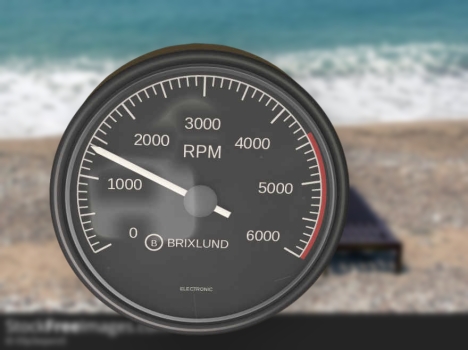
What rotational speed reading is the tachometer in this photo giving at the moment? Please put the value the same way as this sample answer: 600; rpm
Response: 1400; rpm
